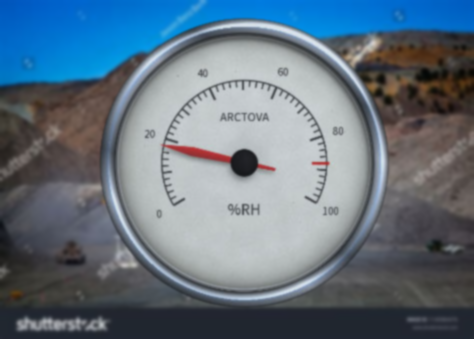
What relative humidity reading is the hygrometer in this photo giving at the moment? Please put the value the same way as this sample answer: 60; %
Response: 18; %
